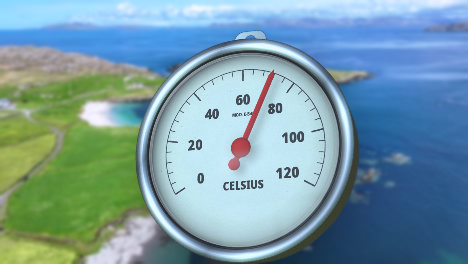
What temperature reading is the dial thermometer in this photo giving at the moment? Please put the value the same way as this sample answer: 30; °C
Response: 72; °C
